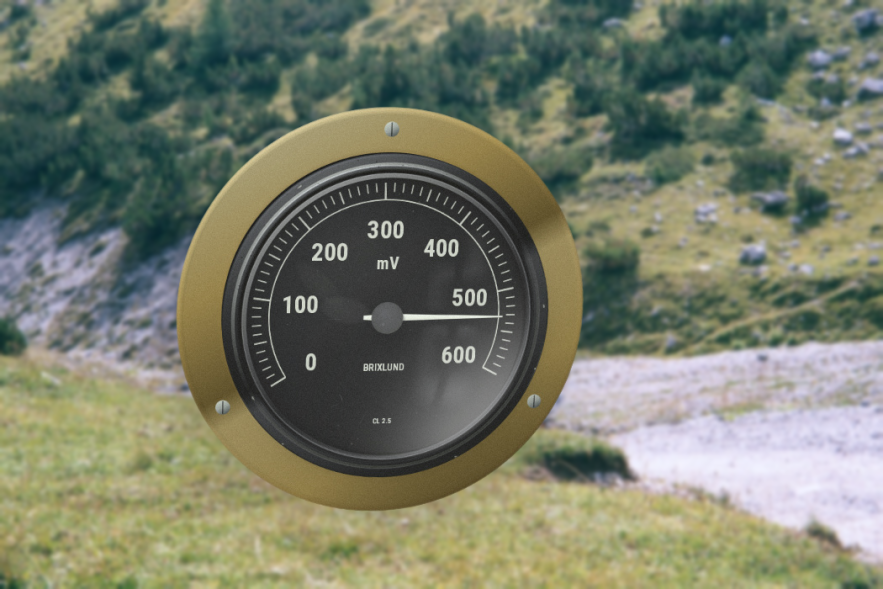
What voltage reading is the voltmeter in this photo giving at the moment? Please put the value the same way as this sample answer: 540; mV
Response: 530; mV
